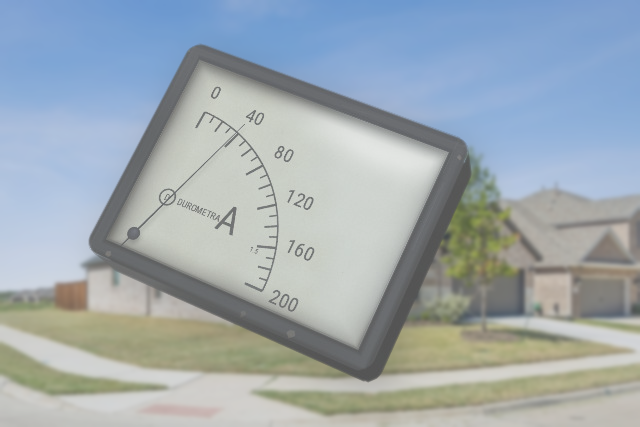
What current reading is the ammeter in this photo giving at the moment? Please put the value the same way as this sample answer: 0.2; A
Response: 40; A
